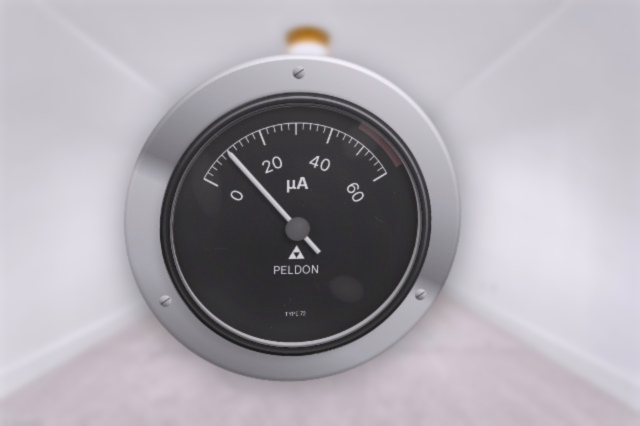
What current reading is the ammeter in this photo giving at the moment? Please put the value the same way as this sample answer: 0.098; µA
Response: 10; µA
